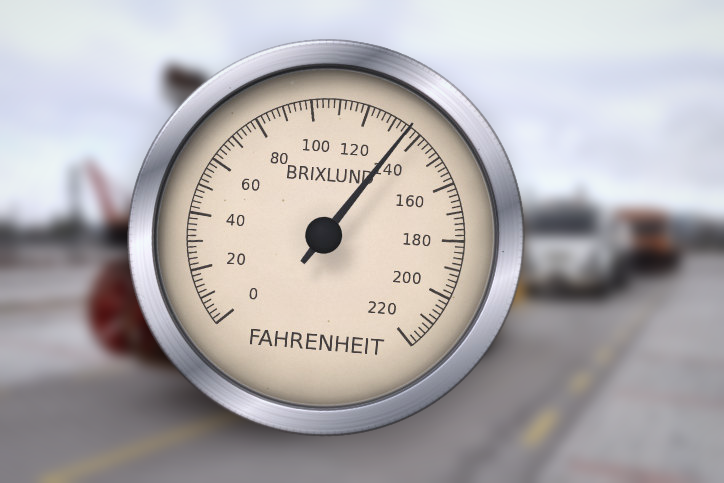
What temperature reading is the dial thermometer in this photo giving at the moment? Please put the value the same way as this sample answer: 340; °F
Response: 136; °F
